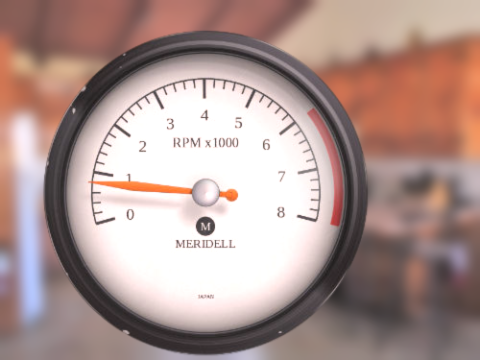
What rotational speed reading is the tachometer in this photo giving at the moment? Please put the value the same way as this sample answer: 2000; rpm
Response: 800; rpm
